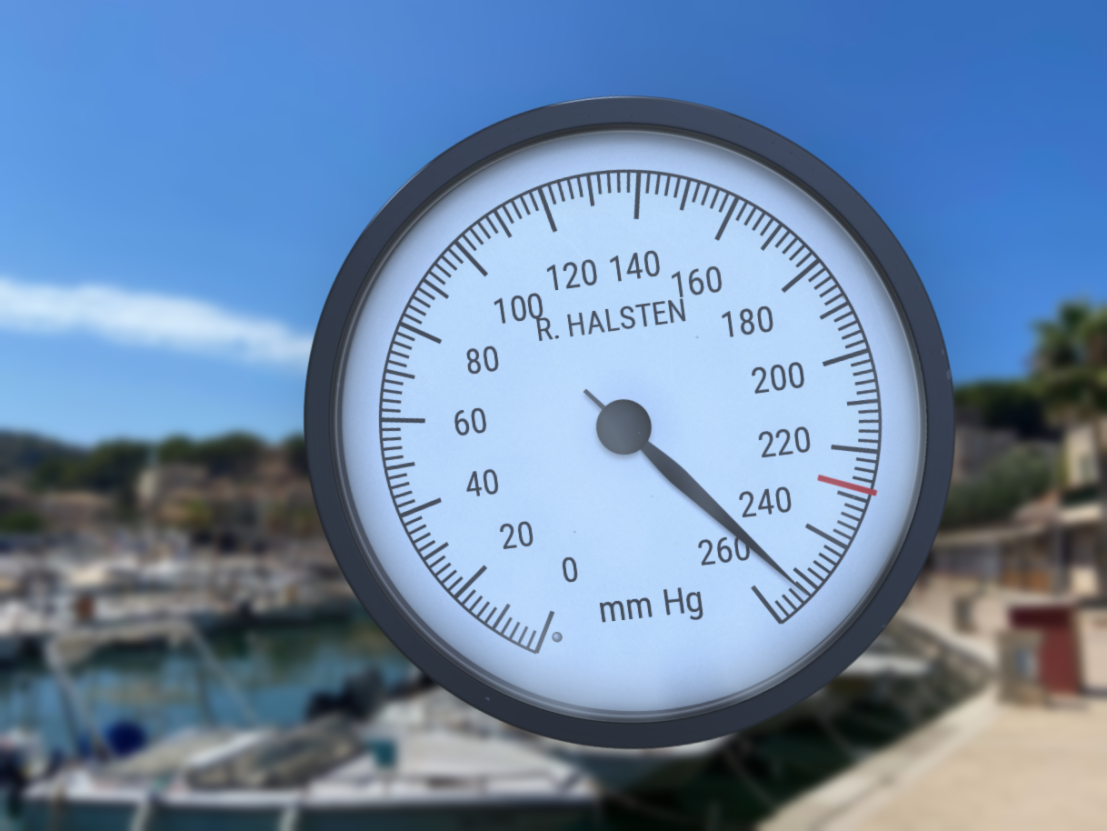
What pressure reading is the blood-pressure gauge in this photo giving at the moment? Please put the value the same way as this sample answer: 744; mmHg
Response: 252; mmHg
